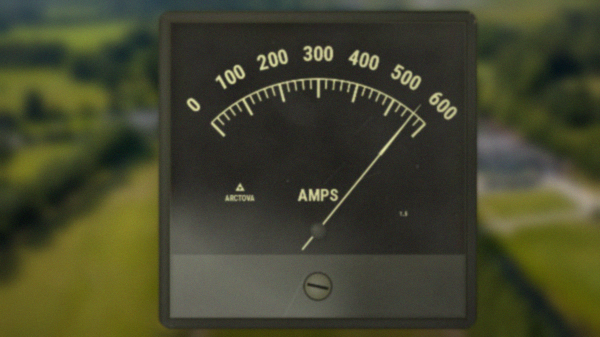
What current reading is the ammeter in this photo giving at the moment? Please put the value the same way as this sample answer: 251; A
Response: 560; A
